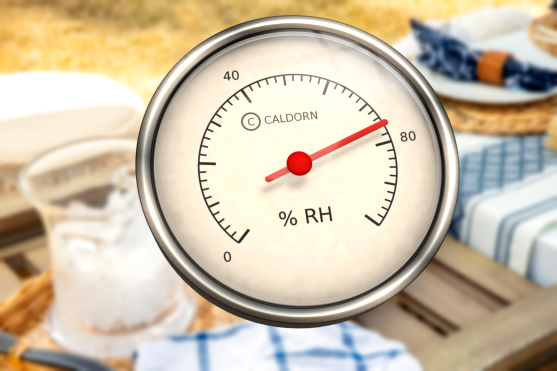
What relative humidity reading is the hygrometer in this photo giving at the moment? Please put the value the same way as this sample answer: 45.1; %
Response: 76; %
